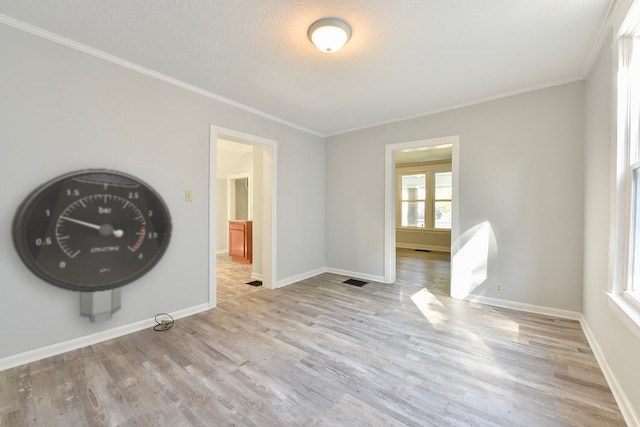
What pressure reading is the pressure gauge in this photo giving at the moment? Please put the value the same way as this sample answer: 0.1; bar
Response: 1; bar
